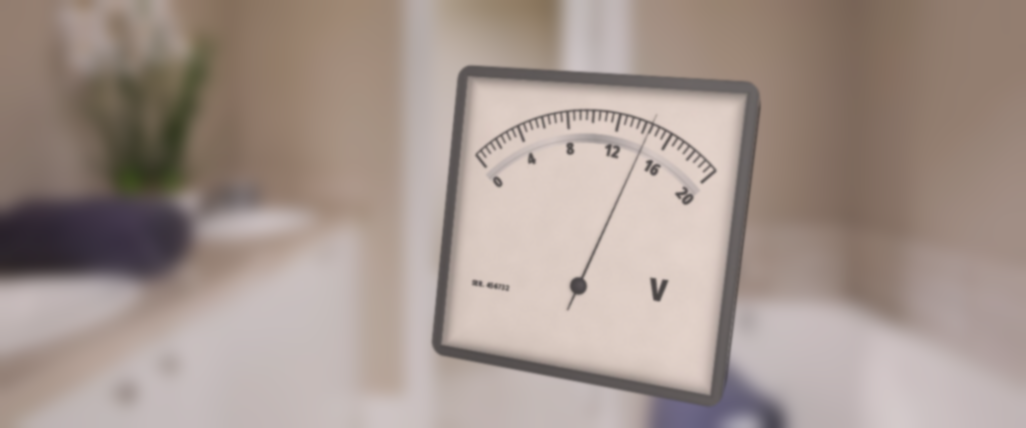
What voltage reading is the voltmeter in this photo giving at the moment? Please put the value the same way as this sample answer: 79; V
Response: 14.5; V
